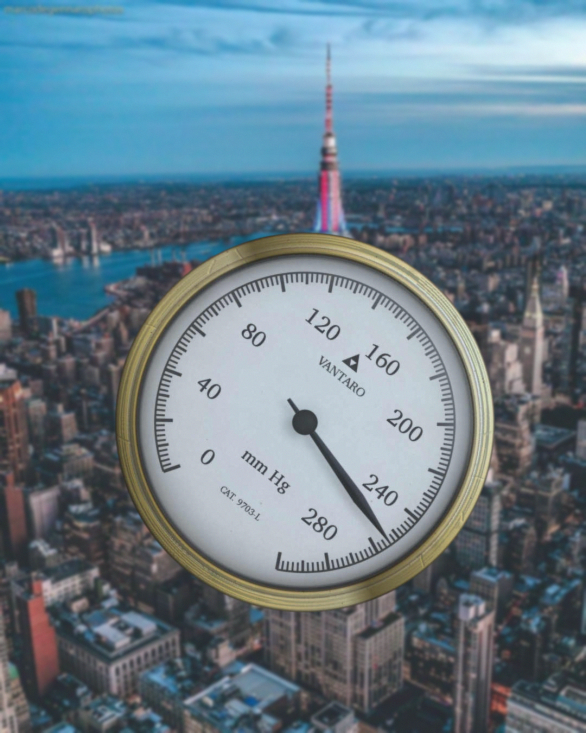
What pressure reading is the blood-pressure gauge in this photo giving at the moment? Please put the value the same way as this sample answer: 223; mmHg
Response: 254; mmHg
